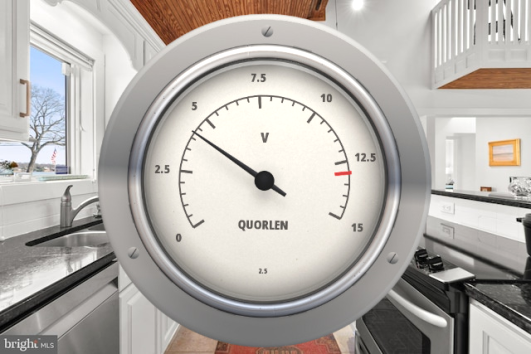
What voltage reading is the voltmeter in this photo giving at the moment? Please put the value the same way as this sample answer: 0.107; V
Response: 4.25; V
